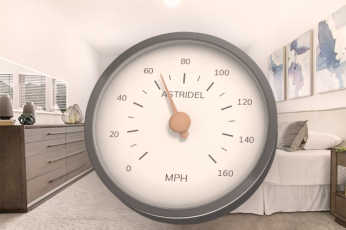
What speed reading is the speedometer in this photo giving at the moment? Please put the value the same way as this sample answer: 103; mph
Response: 65; mph
